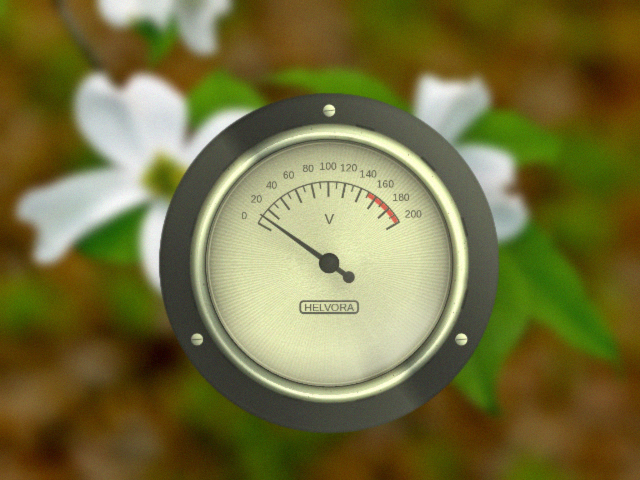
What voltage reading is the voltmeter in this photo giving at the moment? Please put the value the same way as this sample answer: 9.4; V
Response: 10; V
